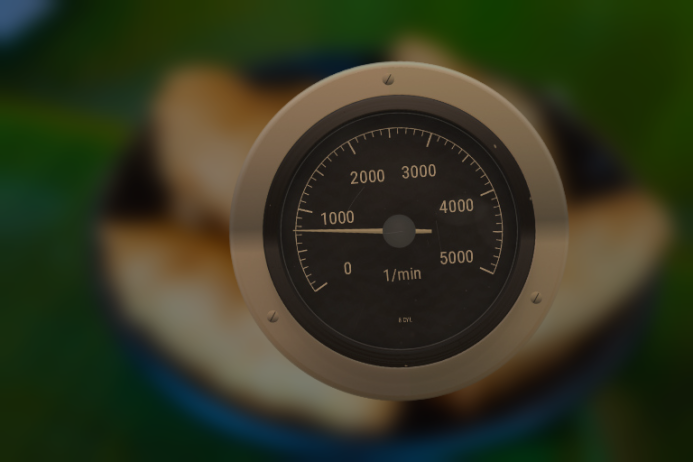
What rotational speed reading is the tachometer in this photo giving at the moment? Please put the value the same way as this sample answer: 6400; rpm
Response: 750; rpm
